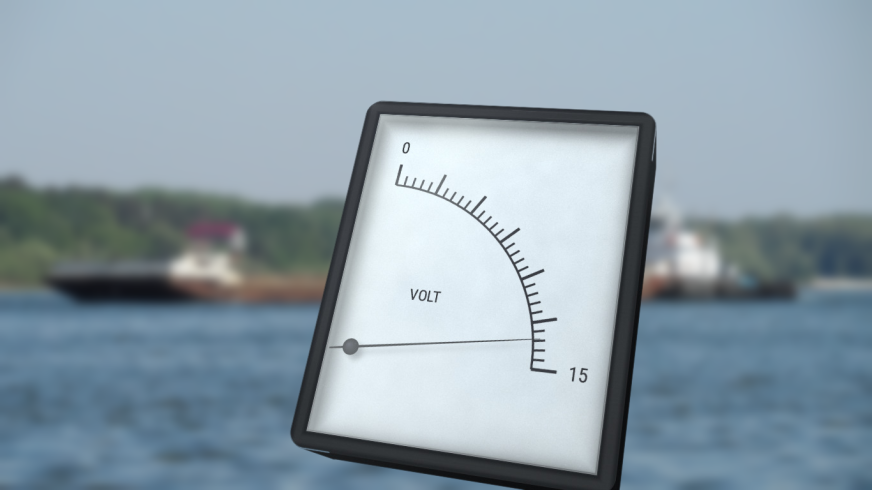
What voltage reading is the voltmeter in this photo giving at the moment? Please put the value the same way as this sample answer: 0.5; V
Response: 13.5; V
